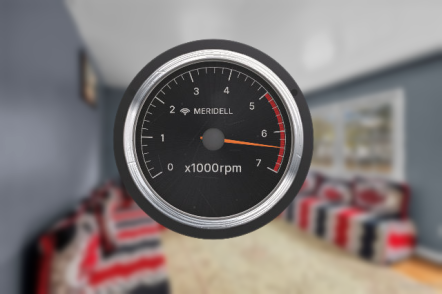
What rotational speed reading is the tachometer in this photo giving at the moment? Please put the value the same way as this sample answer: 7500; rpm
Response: 6400; rpm
